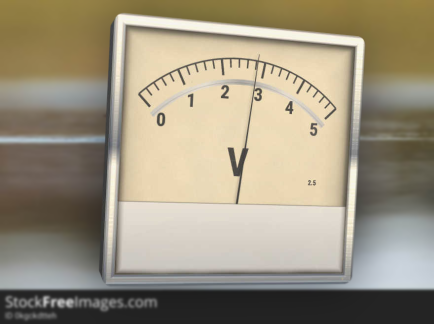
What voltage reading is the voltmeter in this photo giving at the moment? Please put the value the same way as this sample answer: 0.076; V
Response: 2.8; V
